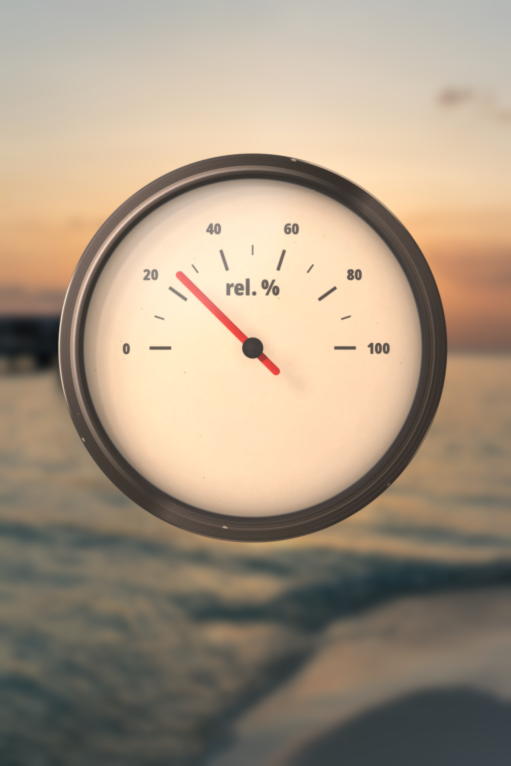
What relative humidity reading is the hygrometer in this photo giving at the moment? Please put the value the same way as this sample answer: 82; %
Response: 25; %
